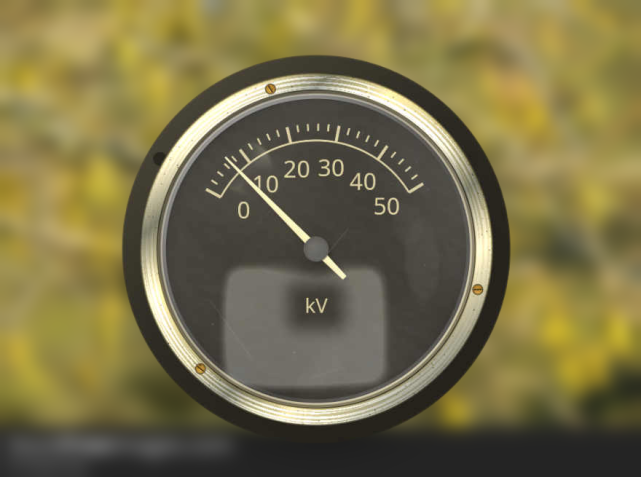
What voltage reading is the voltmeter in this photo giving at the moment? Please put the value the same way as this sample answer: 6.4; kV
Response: 7; kV
